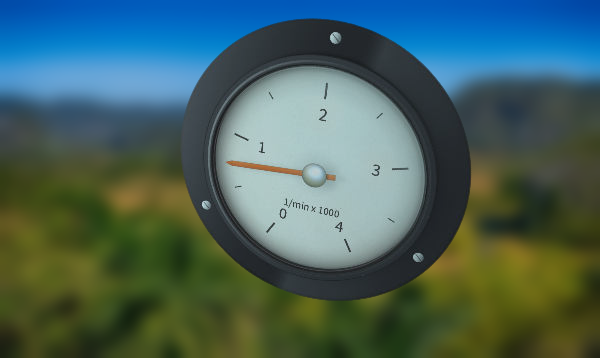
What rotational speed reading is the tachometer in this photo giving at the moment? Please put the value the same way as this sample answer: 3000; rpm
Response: 750; rpm
